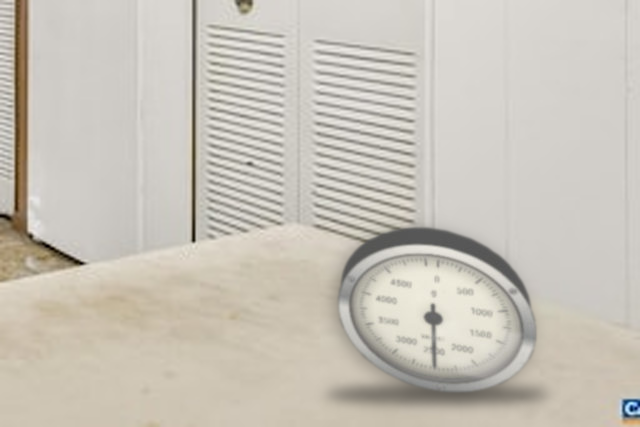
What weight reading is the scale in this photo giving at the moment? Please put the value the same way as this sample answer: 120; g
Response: 2500; g
